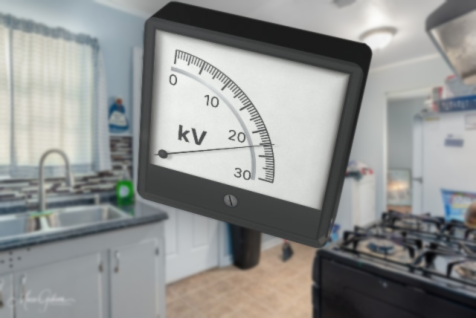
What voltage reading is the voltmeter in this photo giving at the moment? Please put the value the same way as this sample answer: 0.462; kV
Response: 22.5; kV
